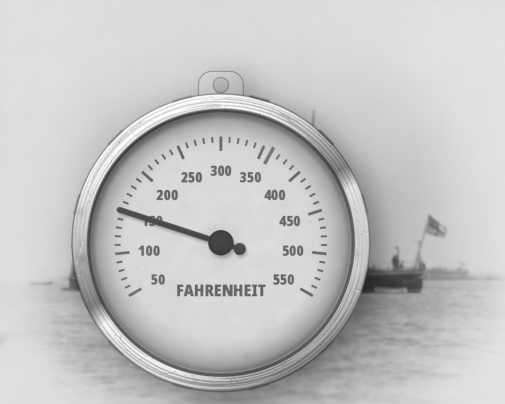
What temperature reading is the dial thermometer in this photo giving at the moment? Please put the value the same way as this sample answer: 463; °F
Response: 150; °F
